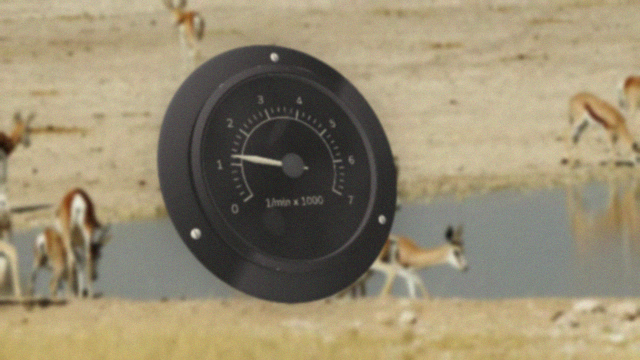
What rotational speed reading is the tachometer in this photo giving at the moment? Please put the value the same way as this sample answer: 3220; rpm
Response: 1200; rpm
